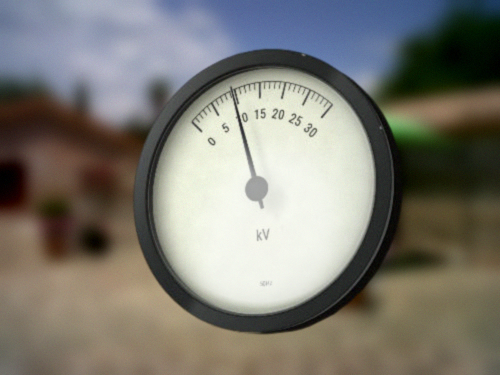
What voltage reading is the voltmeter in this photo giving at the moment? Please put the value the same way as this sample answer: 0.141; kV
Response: 10; kV
